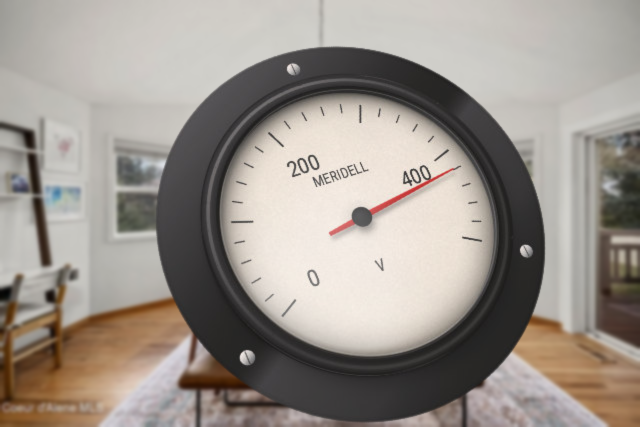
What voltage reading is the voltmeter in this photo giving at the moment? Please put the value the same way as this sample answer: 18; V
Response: 420; V
